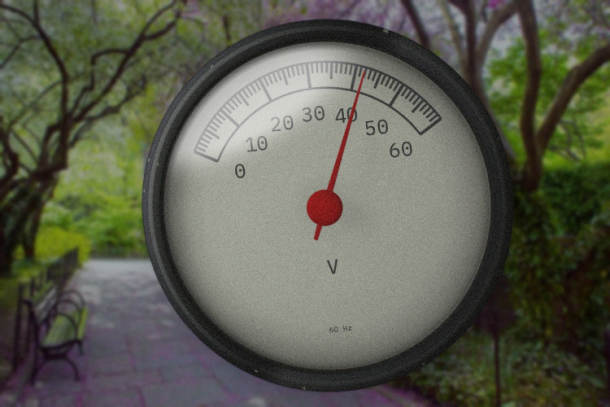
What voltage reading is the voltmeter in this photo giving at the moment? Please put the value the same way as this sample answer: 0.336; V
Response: 42; V
